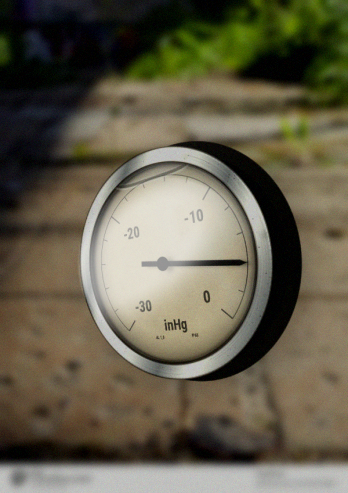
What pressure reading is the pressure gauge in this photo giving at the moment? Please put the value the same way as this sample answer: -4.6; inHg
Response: -4; inHg
